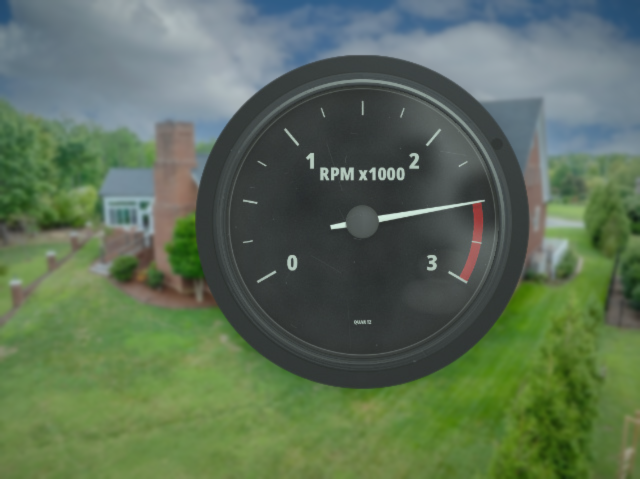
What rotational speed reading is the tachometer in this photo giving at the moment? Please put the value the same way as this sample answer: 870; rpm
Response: 2500; rpm
